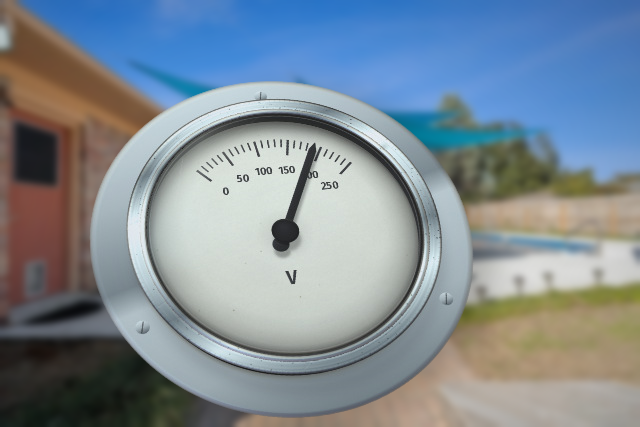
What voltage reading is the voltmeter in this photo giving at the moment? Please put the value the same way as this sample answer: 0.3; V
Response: 190; V
